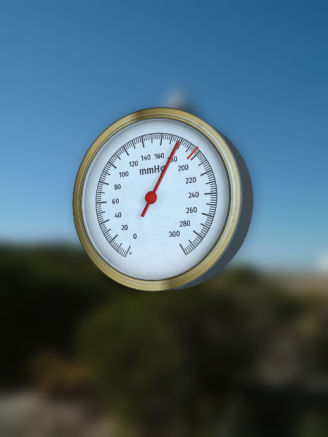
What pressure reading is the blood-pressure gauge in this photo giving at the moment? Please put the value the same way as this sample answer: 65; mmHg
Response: 180; mmHg
